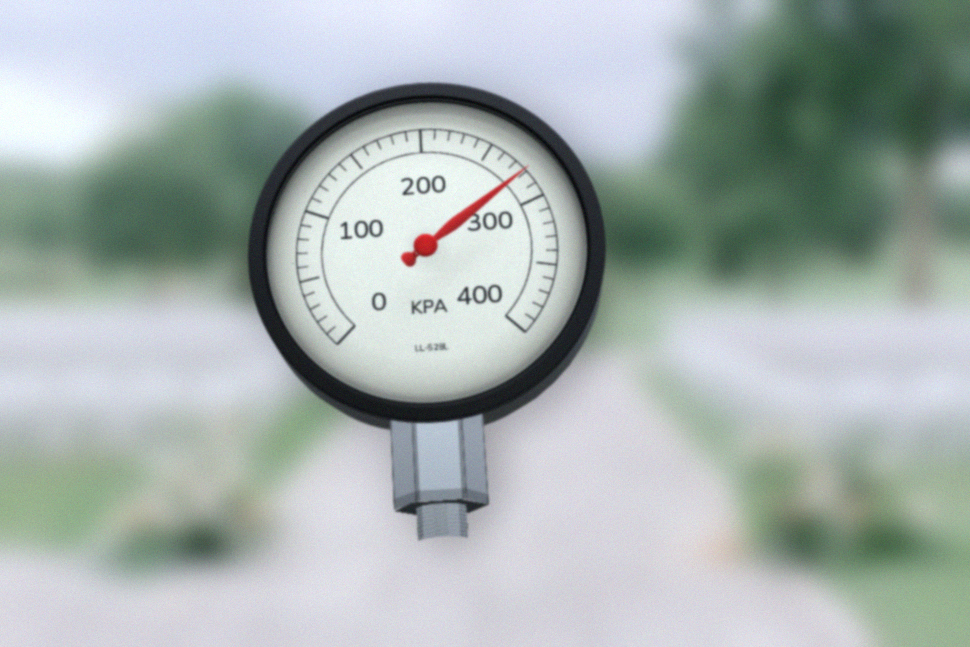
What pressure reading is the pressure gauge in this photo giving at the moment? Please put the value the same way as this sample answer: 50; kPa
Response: 280; kPa
